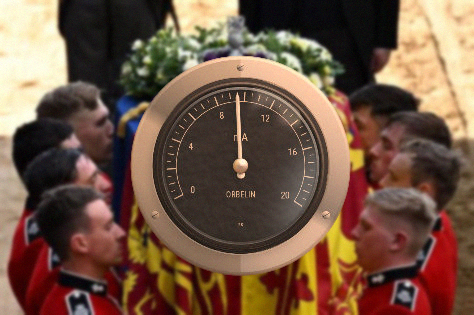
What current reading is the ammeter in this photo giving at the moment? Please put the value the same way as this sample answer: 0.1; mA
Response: 9.5; mA
